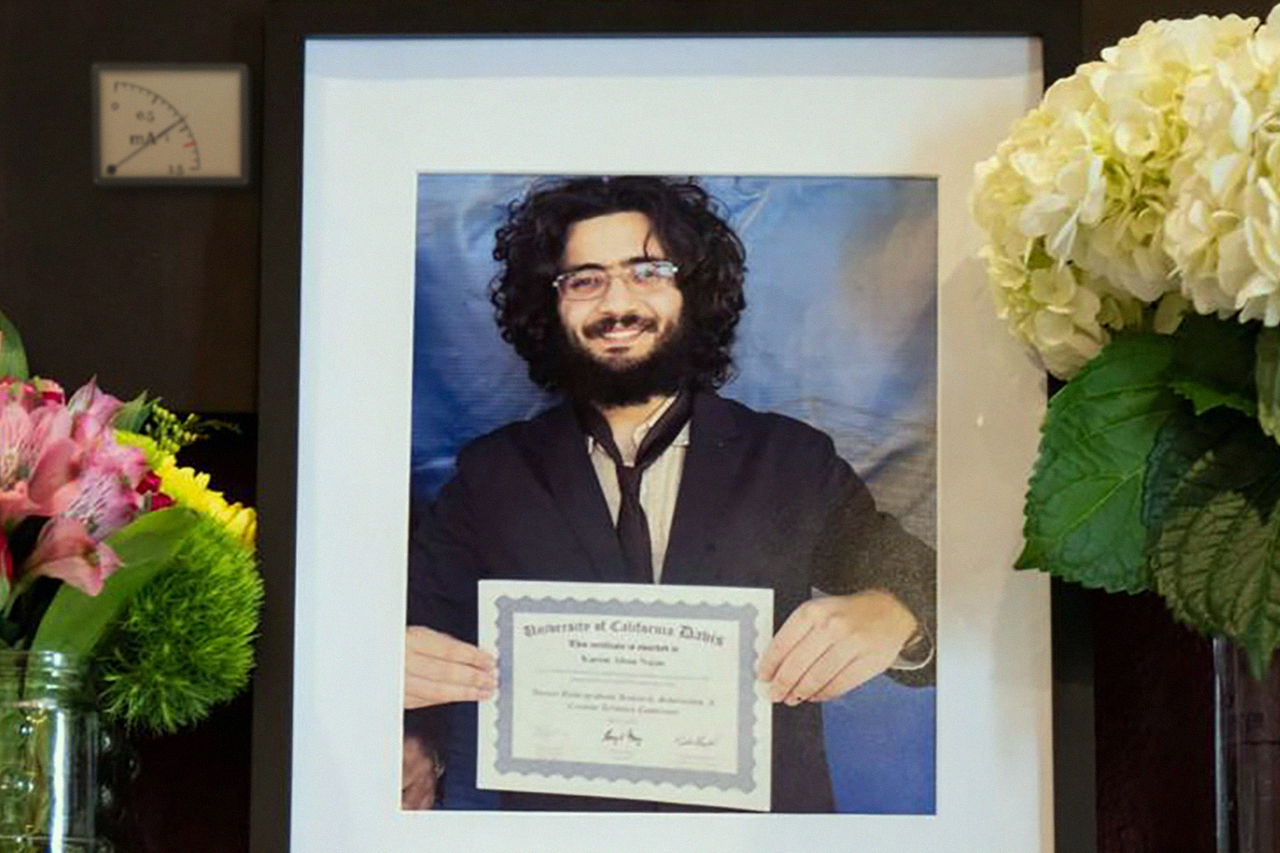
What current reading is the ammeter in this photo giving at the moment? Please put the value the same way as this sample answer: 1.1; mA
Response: 0.9; mA
